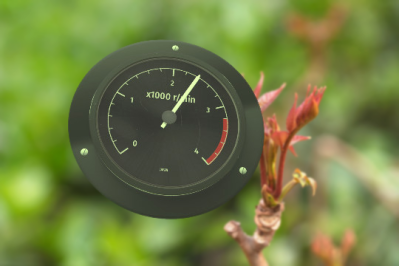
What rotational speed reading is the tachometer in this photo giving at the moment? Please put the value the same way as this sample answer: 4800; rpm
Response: 2400; rpm
